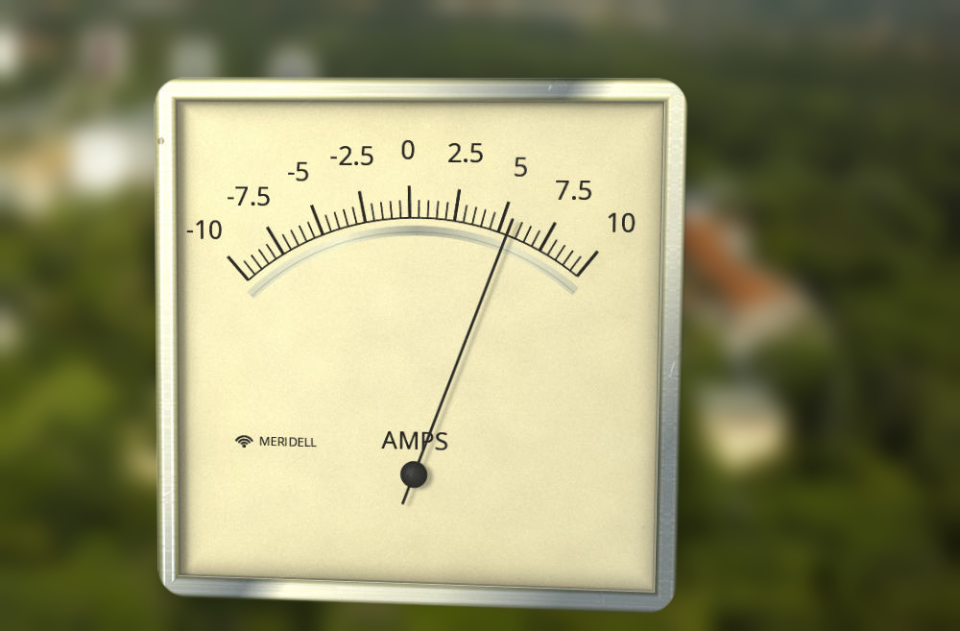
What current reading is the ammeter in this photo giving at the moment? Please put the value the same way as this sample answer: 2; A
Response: 5.5; A
